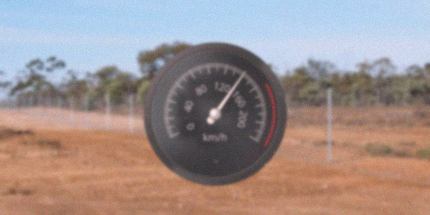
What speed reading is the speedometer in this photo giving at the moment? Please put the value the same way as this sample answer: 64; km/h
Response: 140; km/h
